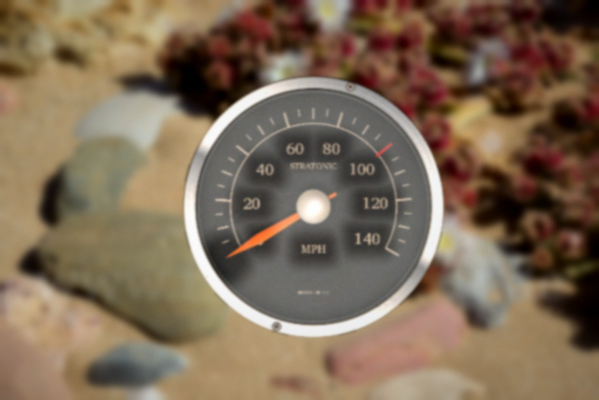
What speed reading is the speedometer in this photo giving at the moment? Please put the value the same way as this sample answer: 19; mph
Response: 0; mph
